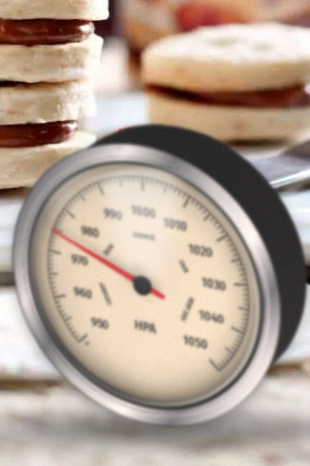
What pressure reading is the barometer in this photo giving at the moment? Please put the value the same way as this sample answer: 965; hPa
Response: 975; hPa
